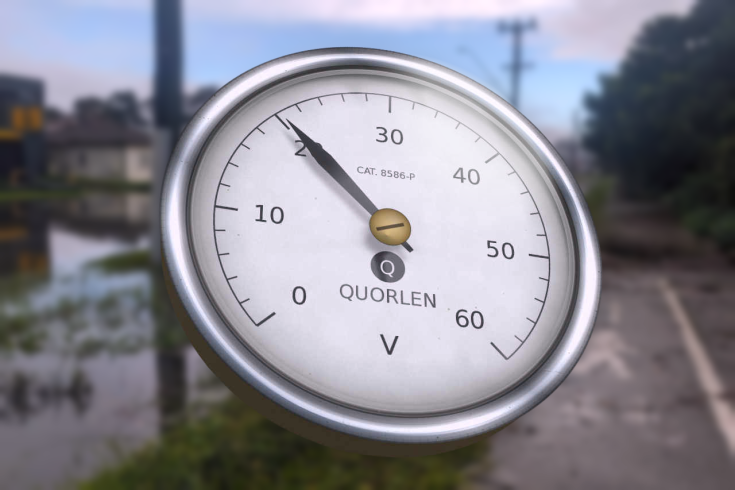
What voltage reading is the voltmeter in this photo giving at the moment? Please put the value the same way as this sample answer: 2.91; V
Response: 20; V
